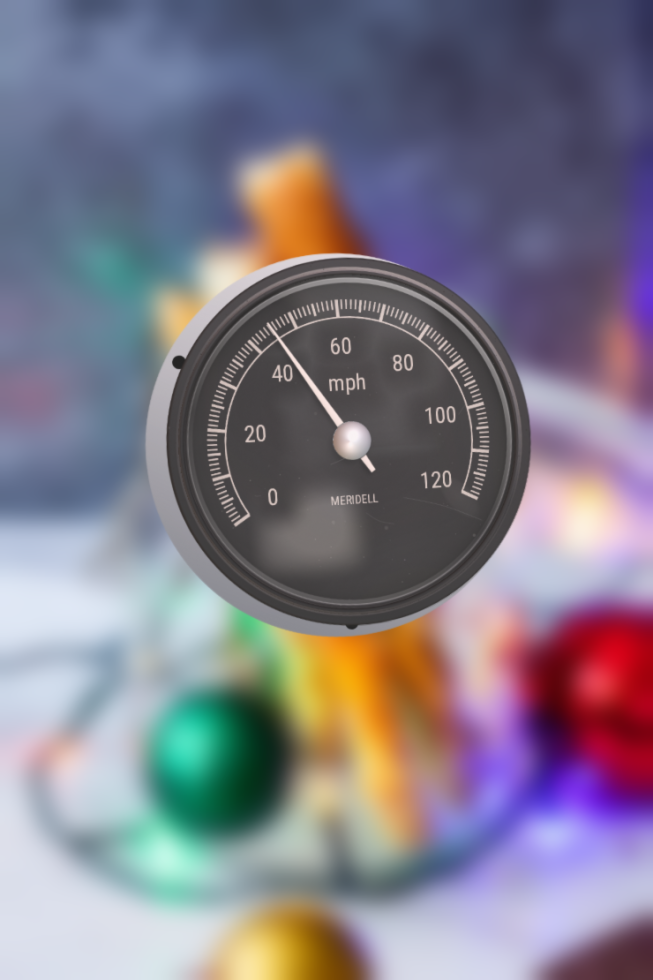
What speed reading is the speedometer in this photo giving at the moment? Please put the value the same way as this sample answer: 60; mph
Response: 45; mph
